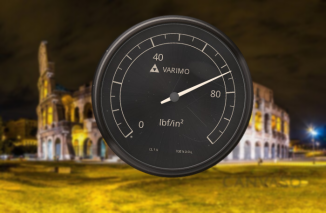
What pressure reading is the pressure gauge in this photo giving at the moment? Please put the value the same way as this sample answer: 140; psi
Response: 72.5; psi
